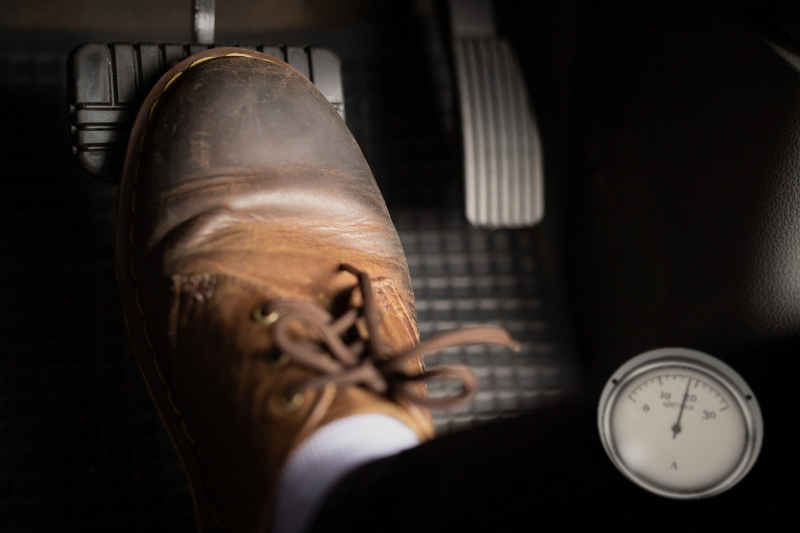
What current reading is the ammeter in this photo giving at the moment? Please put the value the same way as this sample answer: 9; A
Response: 18; A
